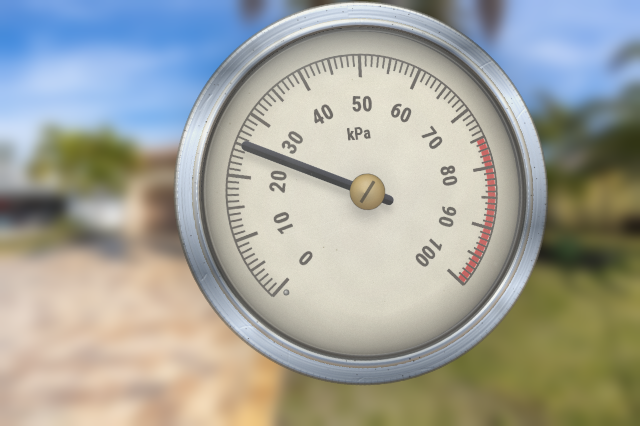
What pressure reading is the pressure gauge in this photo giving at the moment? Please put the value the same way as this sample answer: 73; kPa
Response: 25; kPa
